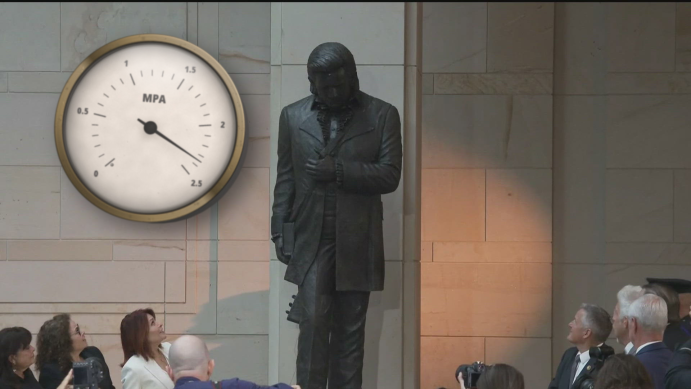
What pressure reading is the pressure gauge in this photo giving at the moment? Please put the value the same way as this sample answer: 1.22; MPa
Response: 2.35; MPa
